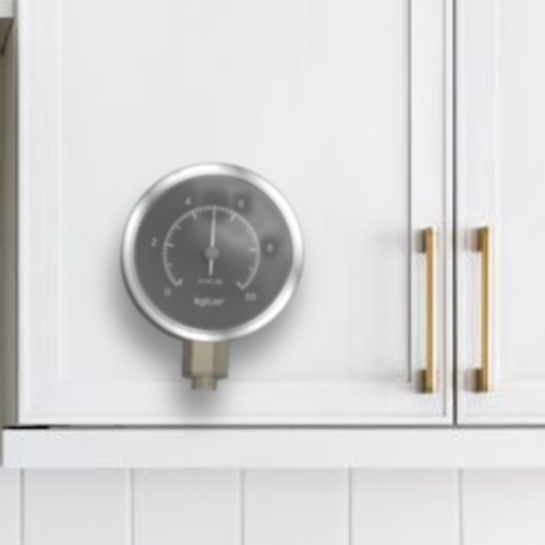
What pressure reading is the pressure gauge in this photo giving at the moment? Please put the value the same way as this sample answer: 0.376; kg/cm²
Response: 5; kg/cm²
